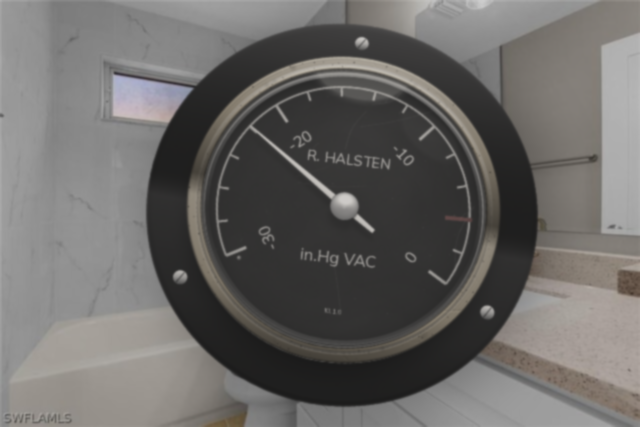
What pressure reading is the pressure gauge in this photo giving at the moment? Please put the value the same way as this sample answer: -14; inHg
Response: -22; inHg
